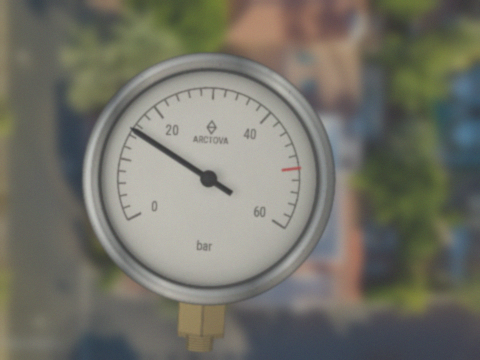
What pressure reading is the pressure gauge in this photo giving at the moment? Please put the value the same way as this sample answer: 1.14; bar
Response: 15; bar
